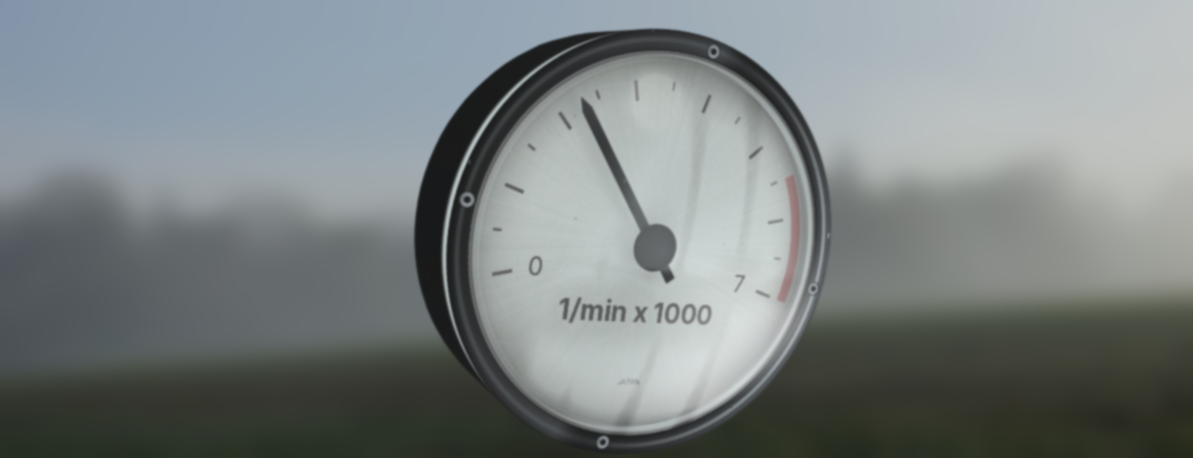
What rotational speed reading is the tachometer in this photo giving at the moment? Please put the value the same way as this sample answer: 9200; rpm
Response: 2250; rpm
